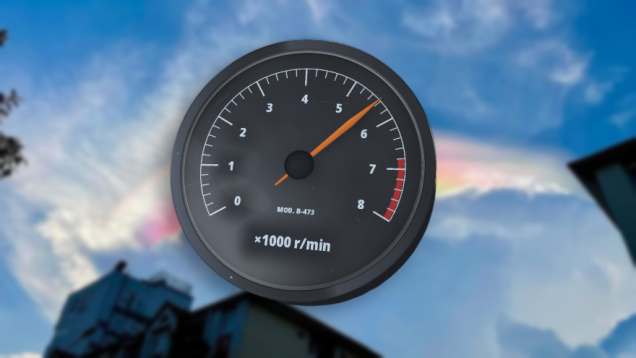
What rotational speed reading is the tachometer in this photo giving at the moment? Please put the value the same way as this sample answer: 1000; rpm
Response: 5600; rpm
